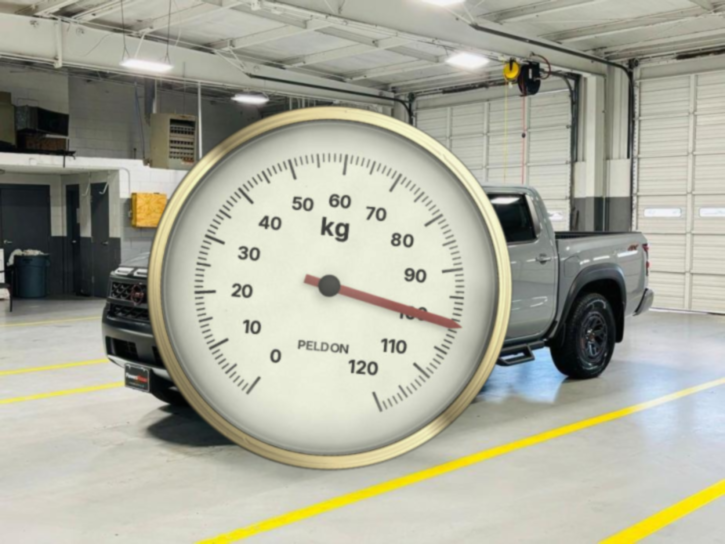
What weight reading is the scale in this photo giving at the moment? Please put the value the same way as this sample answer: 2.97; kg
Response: 100; kg
